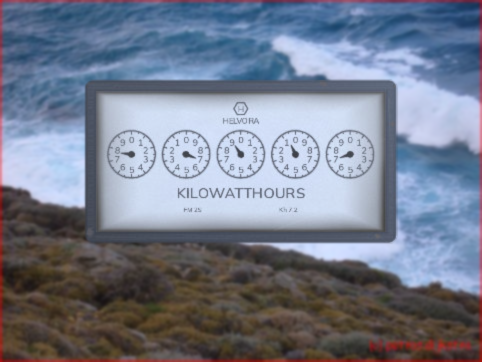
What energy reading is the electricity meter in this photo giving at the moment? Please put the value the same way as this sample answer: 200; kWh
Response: 76907; kWh
